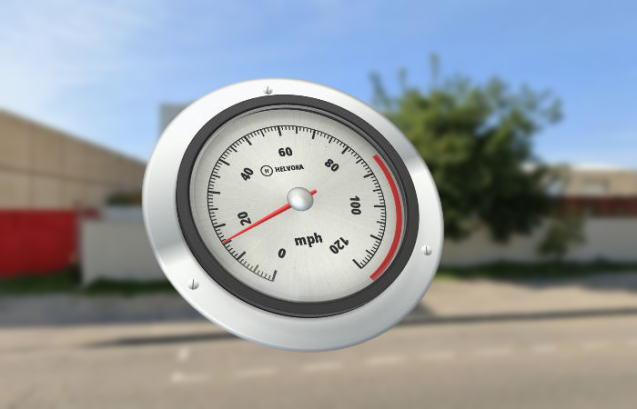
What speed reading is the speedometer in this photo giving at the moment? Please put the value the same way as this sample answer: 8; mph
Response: 15; mph
